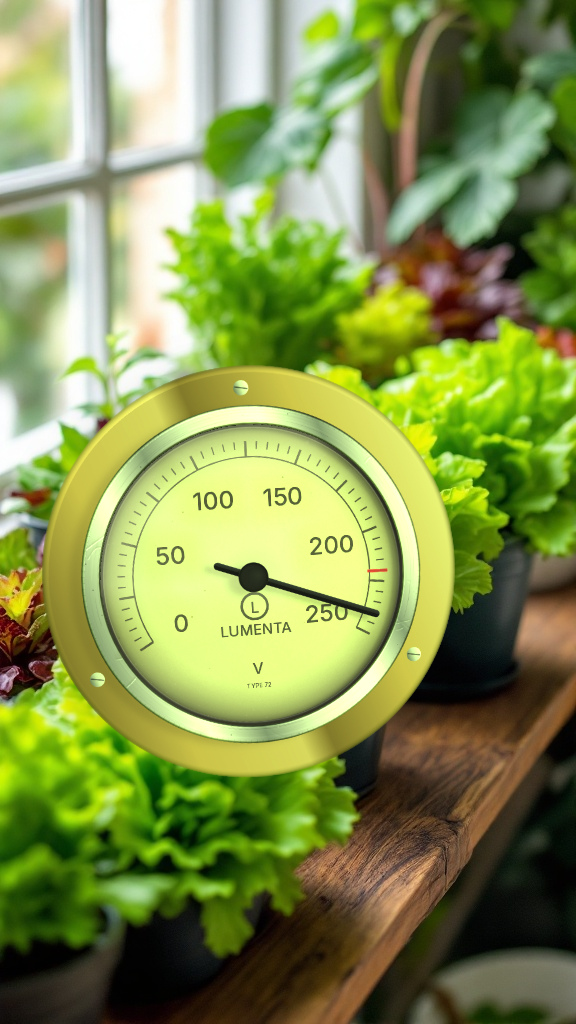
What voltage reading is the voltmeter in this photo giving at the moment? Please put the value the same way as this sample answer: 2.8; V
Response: 240; V
